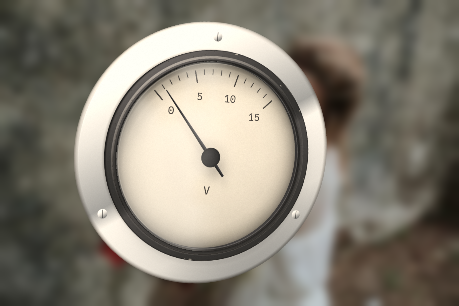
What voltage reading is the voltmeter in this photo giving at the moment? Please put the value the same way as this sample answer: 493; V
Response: 1; V
